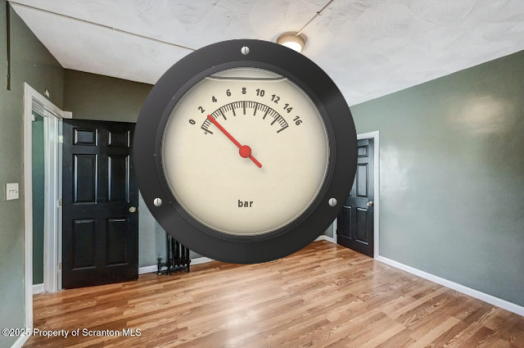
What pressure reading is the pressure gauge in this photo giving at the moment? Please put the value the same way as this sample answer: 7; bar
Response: 2; bar
